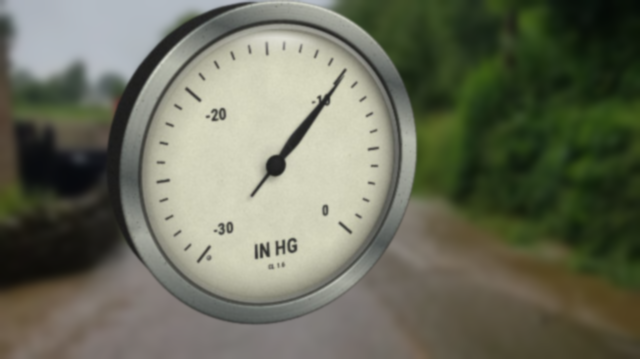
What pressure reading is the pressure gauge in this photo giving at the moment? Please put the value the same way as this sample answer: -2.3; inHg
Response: -10; inHg
